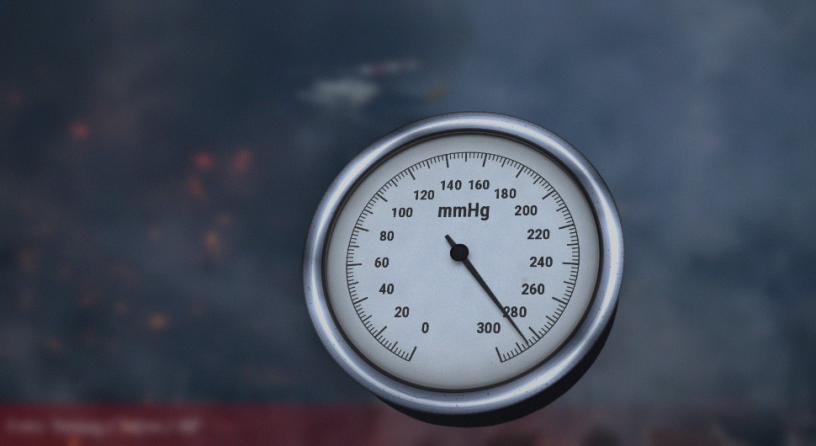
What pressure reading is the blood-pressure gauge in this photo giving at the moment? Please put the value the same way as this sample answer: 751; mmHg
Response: 286; mmHg
